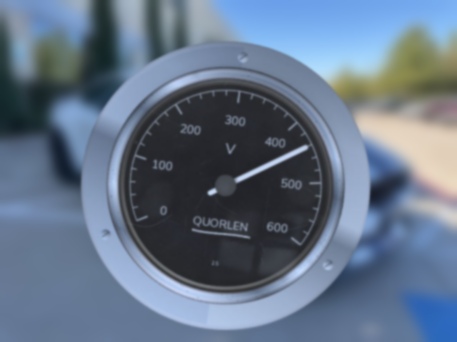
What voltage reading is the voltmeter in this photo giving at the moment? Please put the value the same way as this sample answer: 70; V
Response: 440; V
